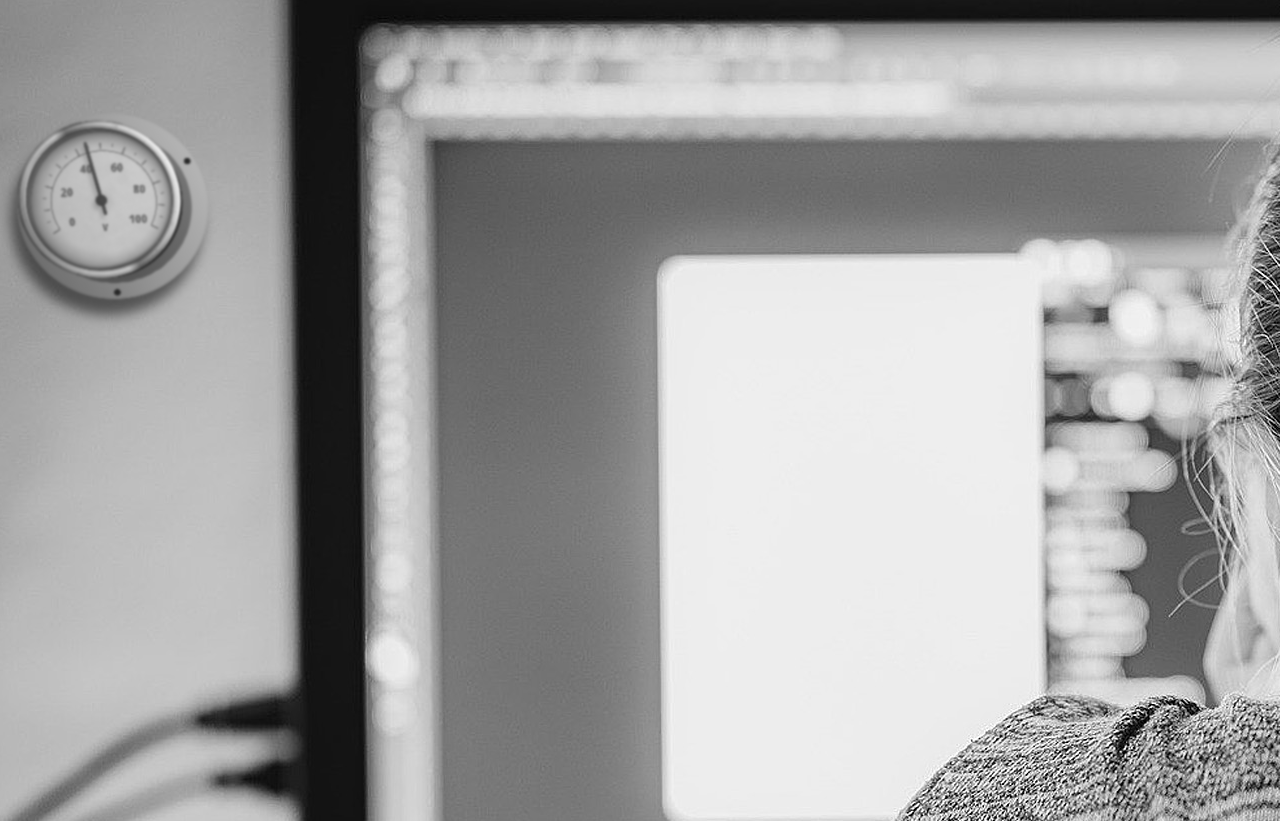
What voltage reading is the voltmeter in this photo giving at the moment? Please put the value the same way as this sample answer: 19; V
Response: 45; V
